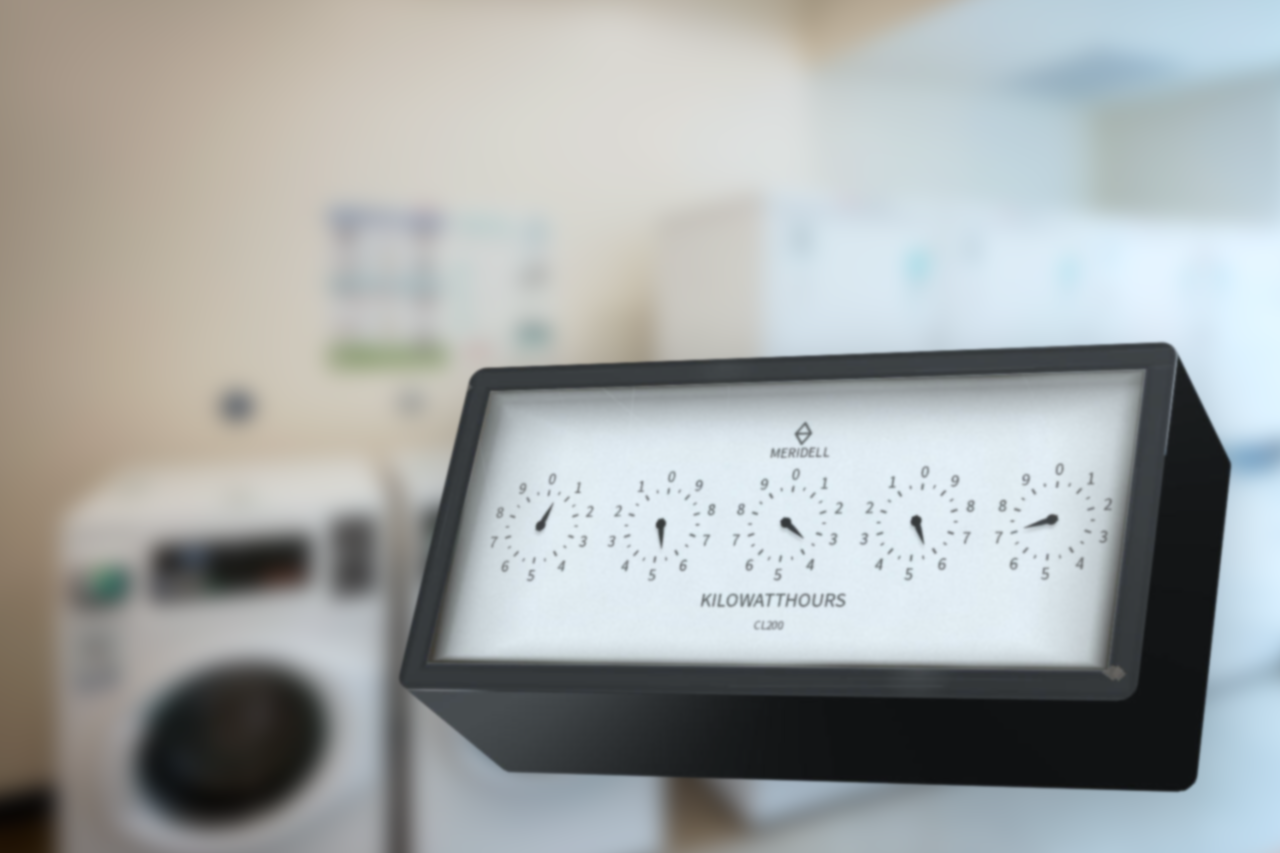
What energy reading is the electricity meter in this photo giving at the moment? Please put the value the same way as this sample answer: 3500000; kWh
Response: 5357; kWh
